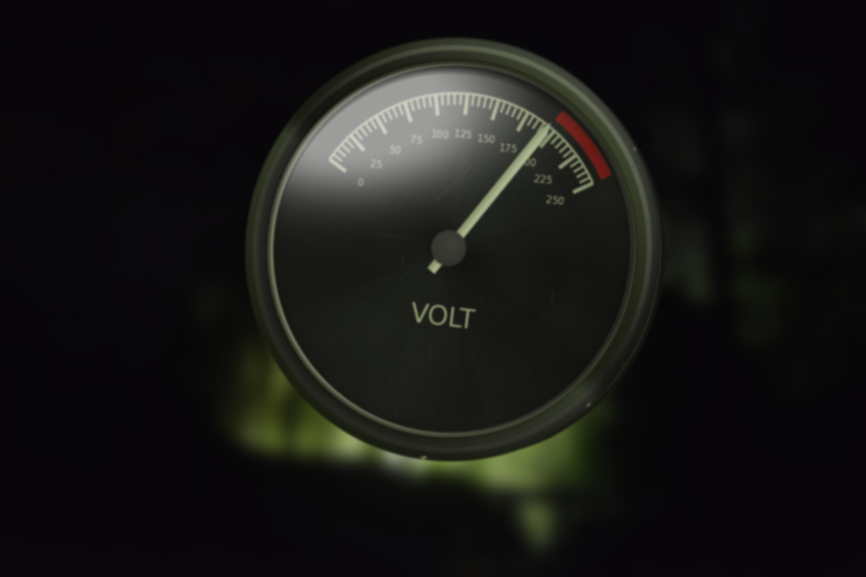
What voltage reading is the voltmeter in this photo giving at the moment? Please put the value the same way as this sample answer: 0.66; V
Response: 195; V
